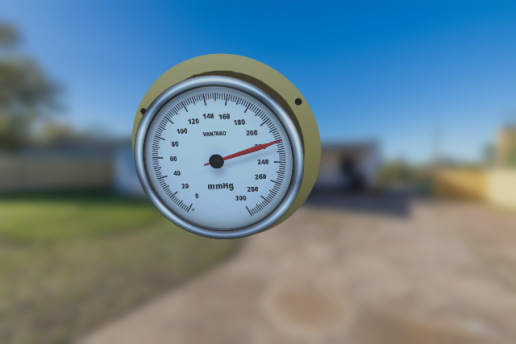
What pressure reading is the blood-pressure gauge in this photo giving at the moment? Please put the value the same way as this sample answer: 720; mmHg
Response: 220; mmHg
